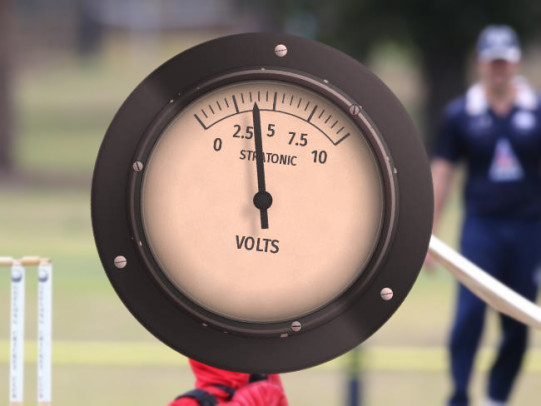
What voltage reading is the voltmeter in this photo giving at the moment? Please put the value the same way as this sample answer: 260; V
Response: 3.75; V
